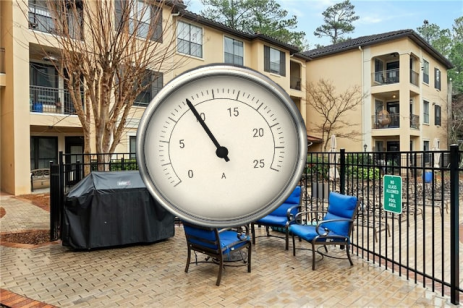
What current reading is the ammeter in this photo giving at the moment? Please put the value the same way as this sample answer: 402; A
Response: 10; A
